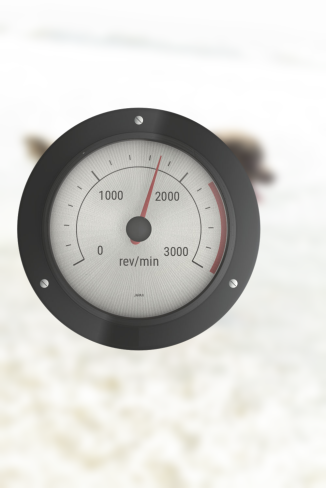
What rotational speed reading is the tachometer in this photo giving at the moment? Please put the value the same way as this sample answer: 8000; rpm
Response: 1700; rpm
